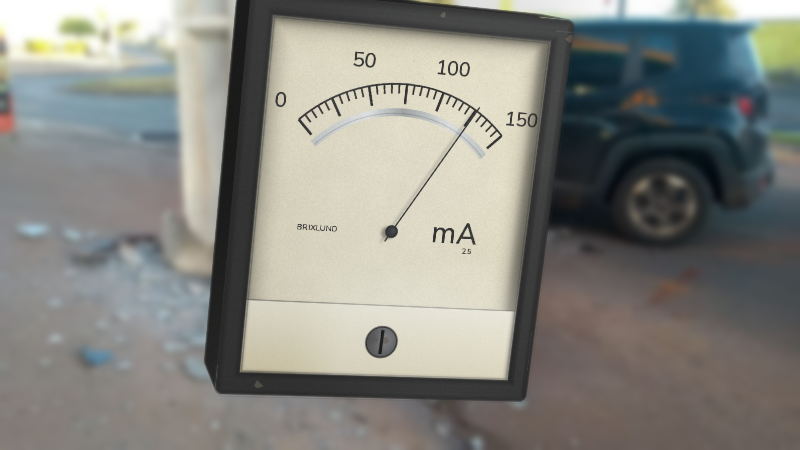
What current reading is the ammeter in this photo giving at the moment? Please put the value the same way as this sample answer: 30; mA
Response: 125; mA
